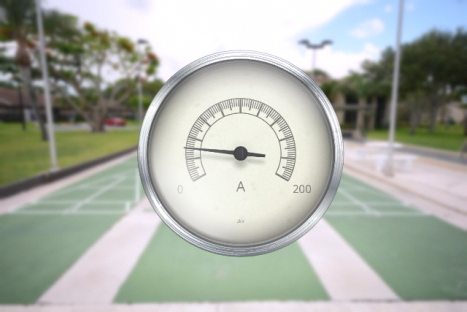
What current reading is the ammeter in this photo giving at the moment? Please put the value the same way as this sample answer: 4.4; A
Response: 30; A
